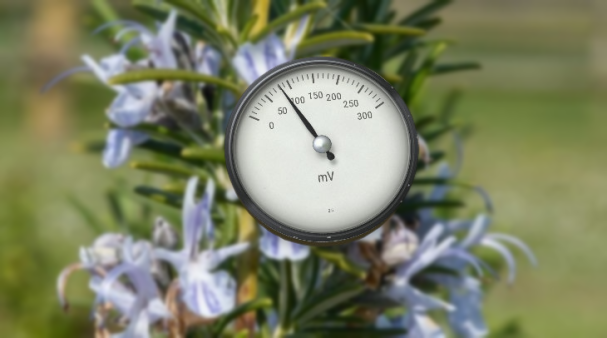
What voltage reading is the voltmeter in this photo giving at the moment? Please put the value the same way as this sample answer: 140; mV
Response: 80; mV
